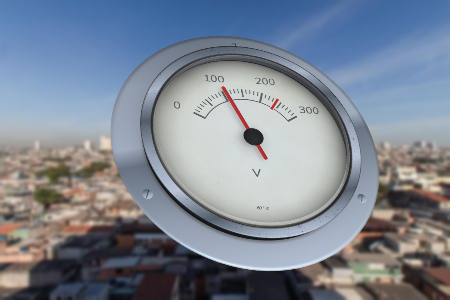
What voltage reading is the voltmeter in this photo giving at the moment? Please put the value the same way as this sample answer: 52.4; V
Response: 100; V
